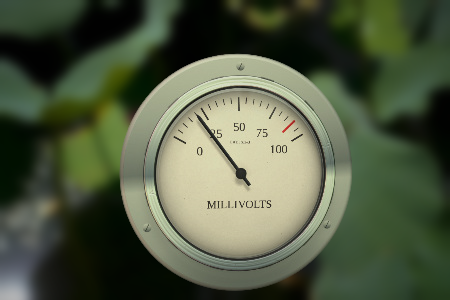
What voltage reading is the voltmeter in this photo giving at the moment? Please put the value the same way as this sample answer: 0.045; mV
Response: 20; mV
